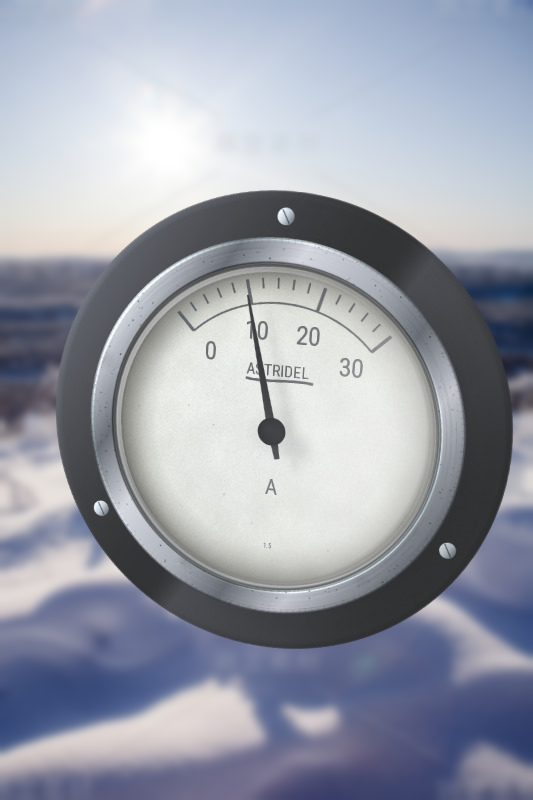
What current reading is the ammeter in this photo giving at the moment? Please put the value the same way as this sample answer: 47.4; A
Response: 10; A
